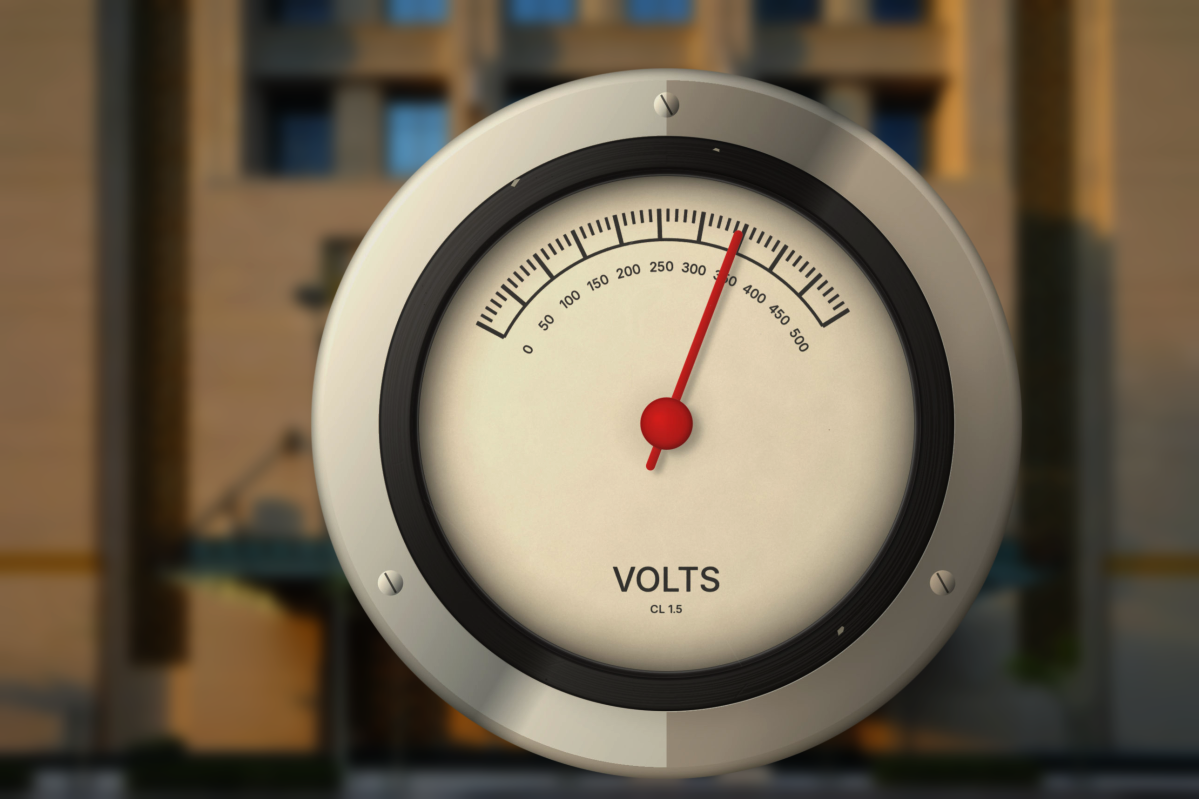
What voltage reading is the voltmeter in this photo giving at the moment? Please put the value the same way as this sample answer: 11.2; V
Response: 345; V
